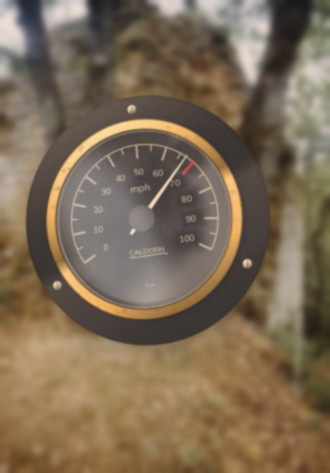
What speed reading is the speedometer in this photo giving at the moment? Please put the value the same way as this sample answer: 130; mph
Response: 67.5; mph
